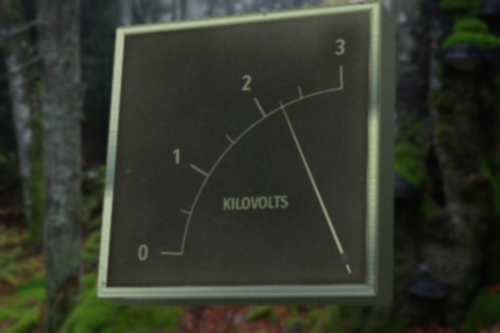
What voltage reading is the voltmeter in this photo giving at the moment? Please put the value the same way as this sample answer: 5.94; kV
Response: 2.25; kV
